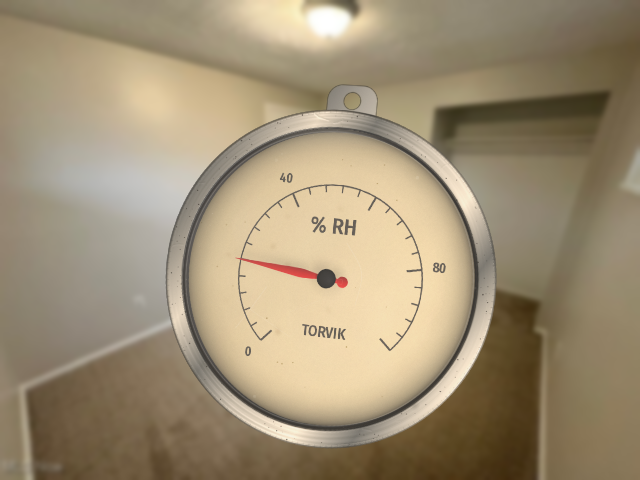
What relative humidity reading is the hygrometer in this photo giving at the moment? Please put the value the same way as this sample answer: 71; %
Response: 20; %
